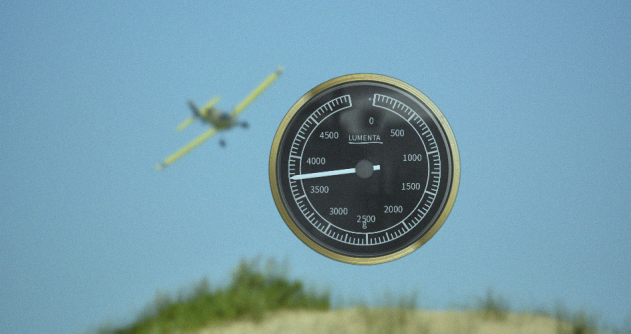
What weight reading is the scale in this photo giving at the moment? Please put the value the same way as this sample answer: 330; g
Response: 3750; g
